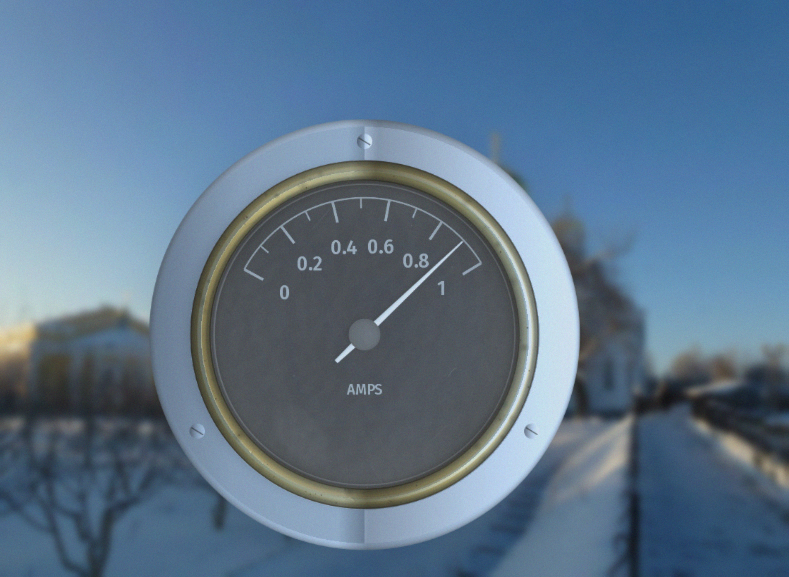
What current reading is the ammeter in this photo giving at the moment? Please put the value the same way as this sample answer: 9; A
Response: 0.9; A
